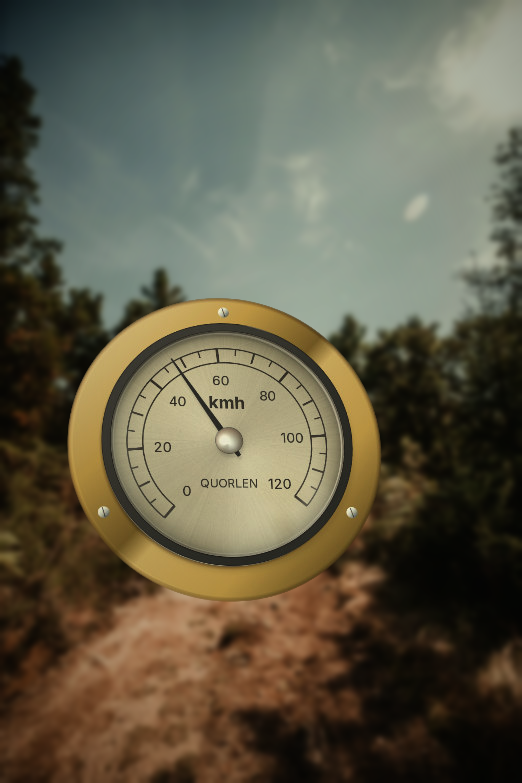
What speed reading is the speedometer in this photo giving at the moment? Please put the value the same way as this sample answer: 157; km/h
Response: 47.5; km/h
